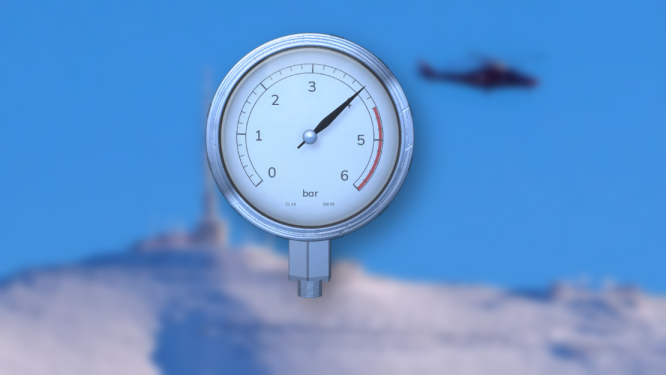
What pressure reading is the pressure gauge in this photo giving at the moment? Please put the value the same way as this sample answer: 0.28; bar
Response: 4; bar
